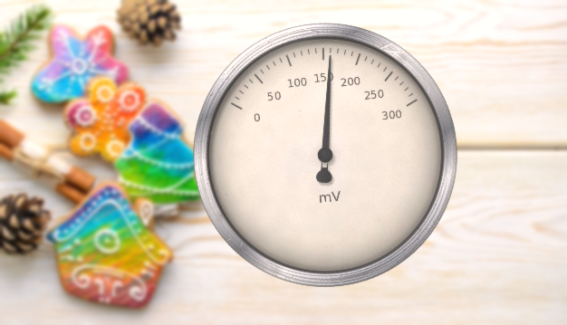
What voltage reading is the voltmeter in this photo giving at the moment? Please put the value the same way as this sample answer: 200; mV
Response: 160; mV
